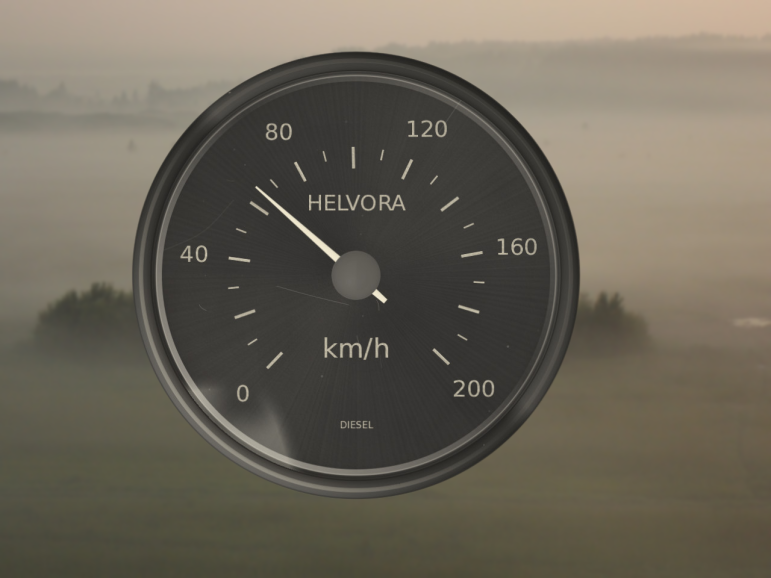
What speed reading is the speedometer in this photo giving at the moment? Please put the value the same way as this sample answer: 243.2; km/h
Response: 65; km/h
